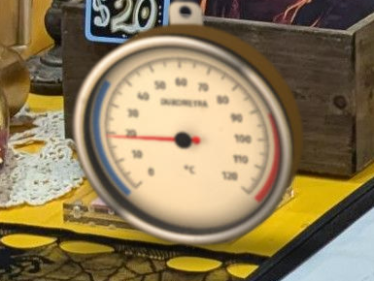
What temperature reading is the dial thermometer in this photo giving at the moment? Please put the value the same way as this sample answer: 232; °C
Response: 20; °C
